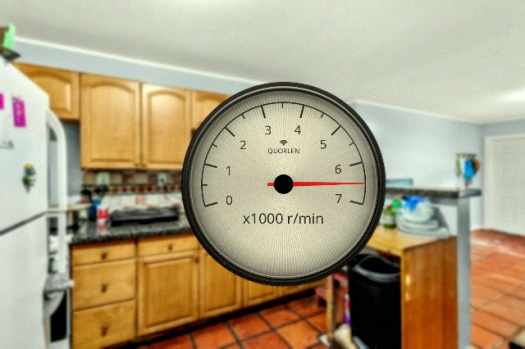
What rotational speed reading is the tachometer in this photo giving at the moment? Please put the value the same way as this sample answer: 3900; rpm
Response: 6500; rpm
